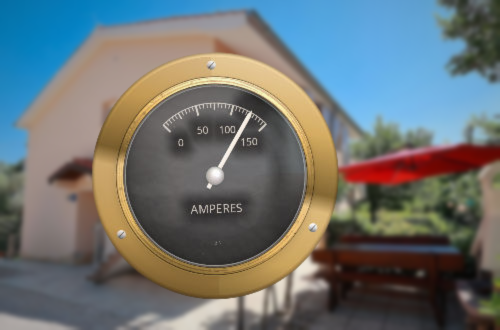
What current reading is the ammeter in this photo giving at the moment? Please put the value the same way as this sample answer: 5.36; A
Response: 125; A
